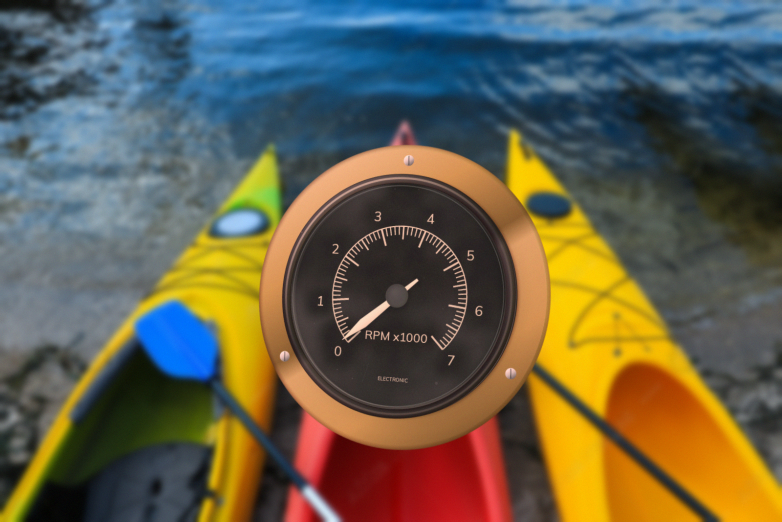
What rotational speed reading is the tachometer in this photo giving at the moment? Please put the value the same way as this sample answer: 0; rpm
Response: 100; rpm
